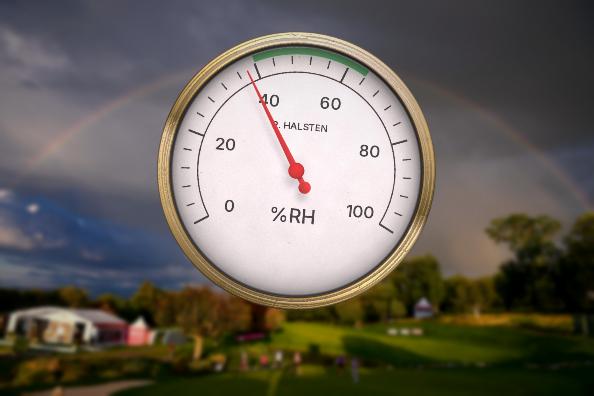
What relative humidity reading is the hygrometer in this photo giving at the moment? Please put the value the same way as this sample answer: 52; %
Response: 38; %
